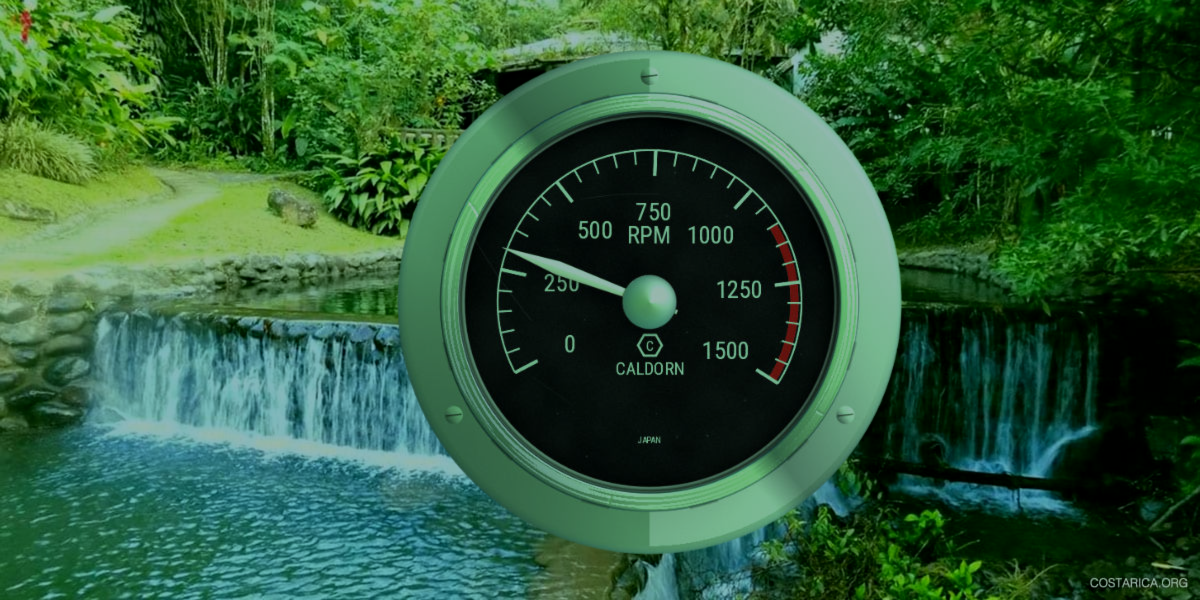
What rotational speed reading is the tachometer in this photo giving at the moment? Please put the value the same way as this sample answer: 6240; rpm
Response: 300; rpm
